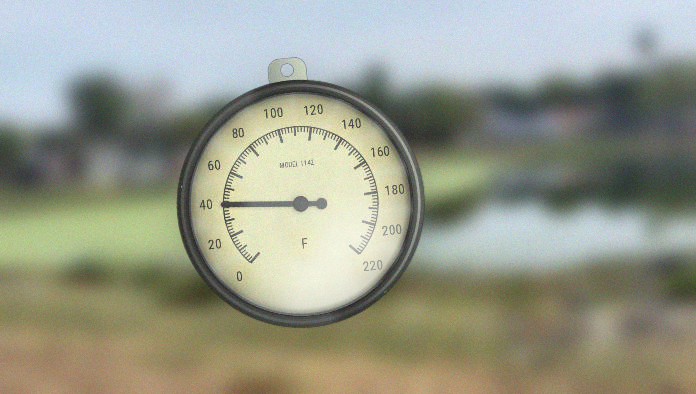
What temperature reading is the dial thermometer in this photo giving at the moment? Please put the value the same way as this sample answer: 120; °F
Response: 40; °F
